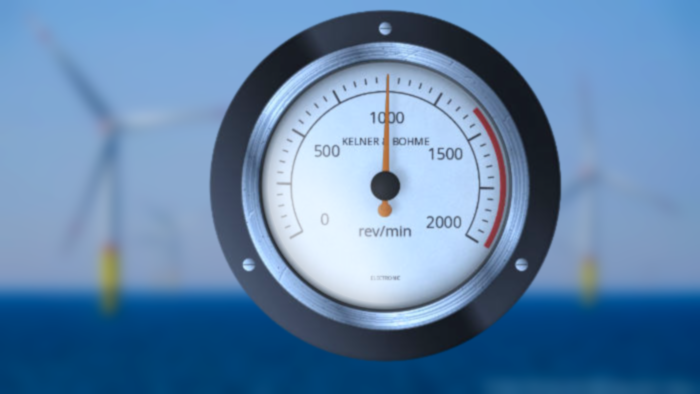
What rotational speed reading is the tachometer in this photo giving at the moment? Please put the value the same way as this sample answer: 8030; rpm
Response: 1000; rpm
